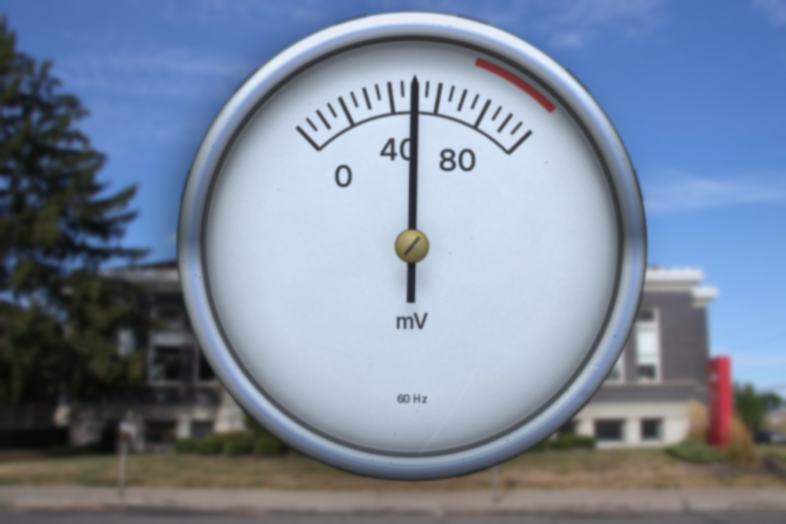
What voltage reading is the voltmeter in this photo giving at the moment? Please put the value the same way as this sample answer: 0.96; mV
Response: 50; mV
